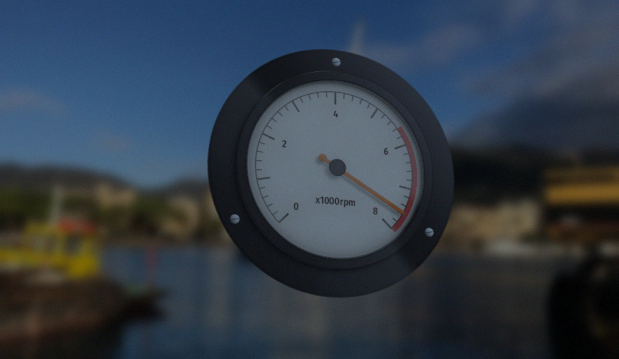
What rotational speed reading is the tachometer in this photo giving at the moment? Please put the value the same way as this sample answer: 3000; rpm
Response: 7600; rpm
